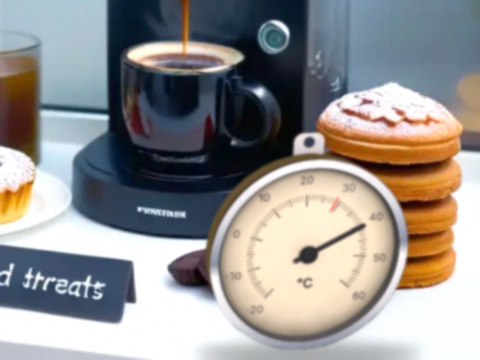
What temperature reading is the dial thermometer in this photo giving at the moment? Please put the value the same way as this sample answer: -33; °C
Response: 40; °C
